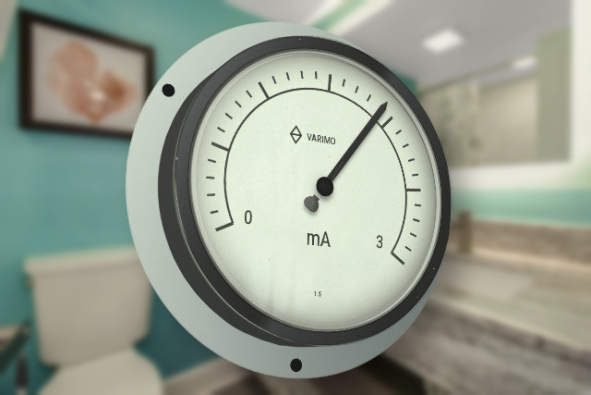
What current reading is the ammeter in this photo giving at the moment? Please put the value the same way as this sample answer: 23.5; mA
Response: 1.9; mA
